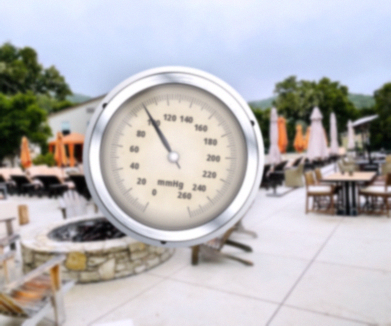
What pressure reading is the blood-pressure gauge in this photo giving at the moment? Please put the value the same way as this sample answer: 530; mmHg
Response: 100; mmHg
